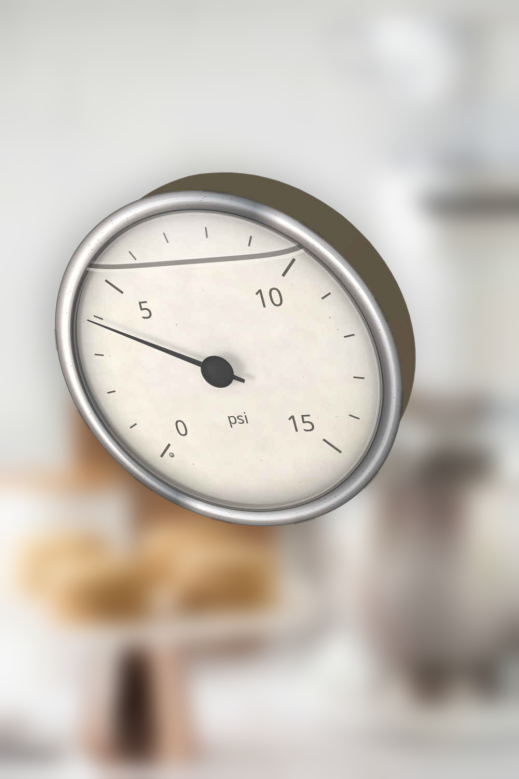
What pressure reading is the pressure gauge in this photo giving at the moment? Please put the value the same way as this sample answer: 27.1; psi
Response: 4; psi
